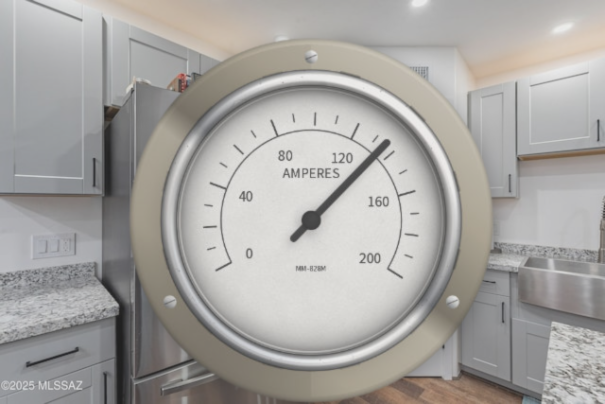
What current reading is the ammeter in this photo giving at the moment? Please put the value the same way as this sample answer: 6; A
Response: 135; A
